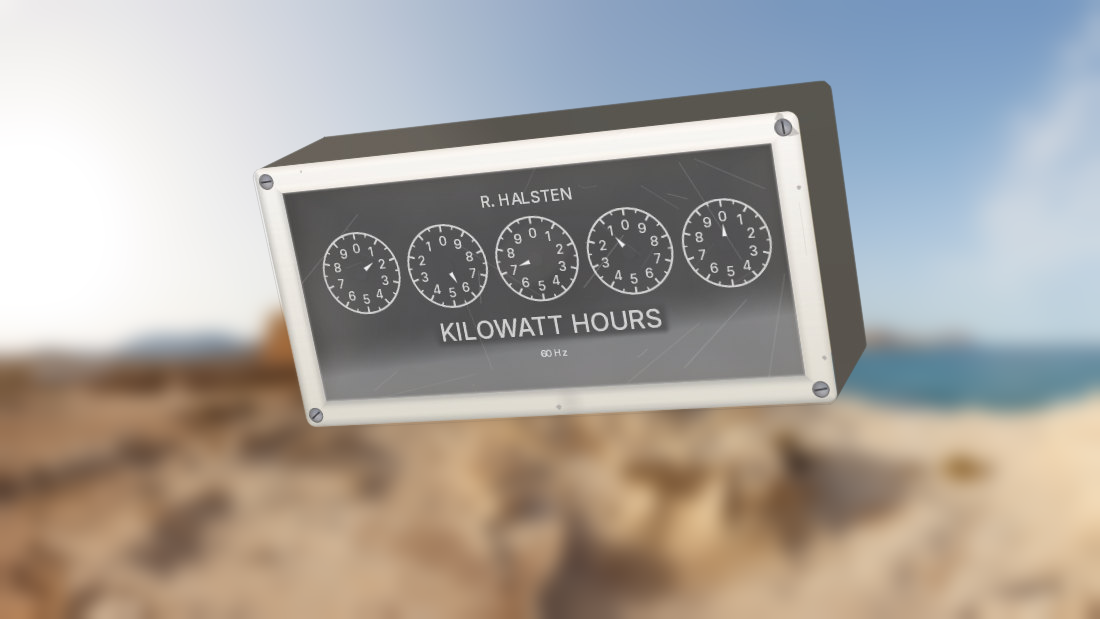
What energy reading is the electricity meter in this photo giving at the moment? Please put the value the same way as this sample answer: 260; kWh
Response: 15710; kWh
